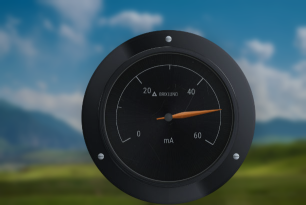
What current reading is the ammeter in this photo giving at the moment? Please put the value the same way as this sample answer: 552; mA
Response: 50; mA
